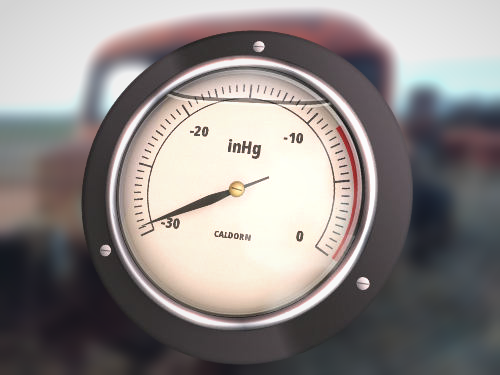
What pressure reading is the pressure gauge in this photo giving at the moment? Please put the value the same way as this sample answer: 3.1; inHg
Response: -29.5; inHg
